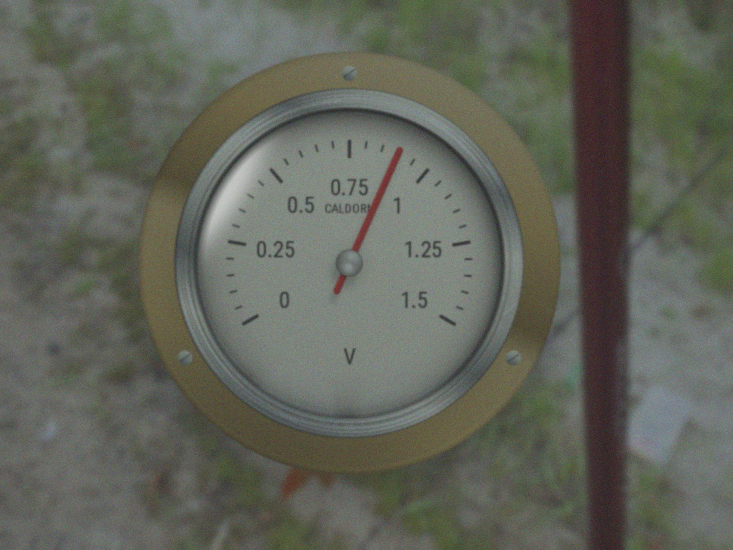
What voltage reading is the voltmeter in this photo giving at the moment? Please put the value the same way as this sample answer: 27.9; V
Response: 0.9; V
